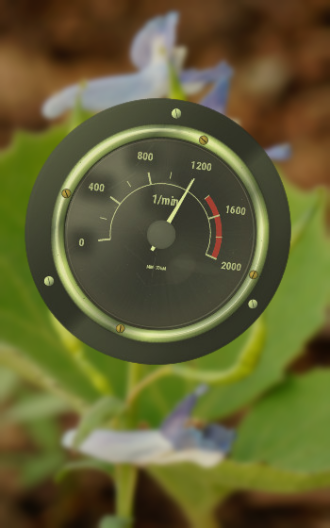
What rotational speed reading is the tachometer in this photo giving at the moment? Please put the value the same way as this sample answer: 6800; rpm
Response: 1200; rpm
